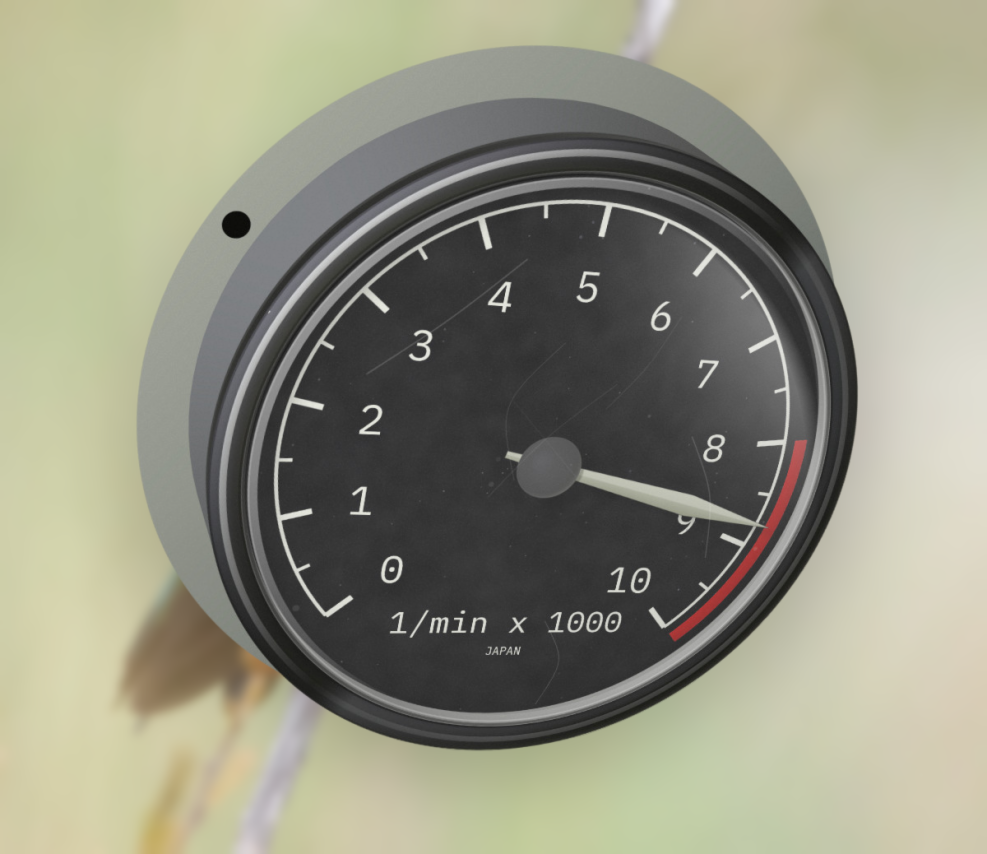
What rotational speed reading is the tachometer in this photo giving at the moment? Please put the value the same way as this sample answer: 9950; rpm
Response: 8750; rpm
